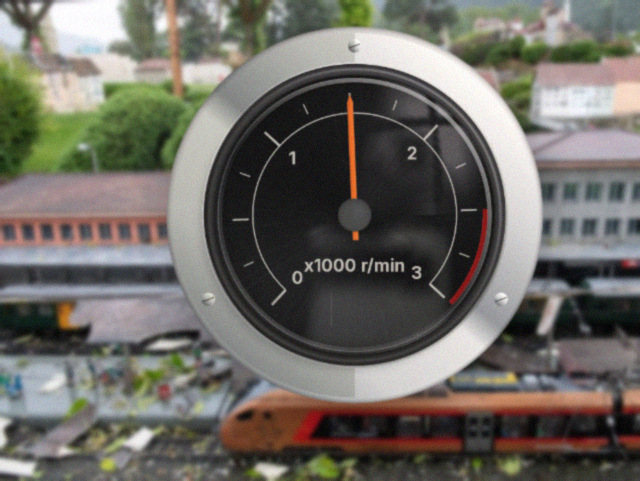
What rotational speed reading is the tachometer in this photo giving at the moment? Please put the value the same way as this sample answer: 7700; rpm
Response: 1500; rpm
